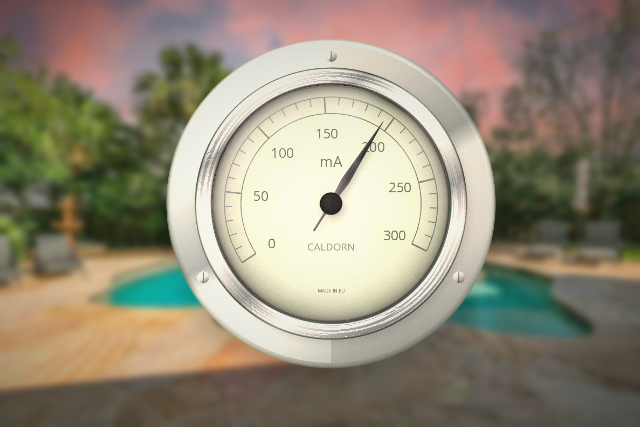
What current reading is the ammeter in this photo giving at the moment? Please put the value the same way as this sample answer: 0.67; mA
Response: 195; mA
